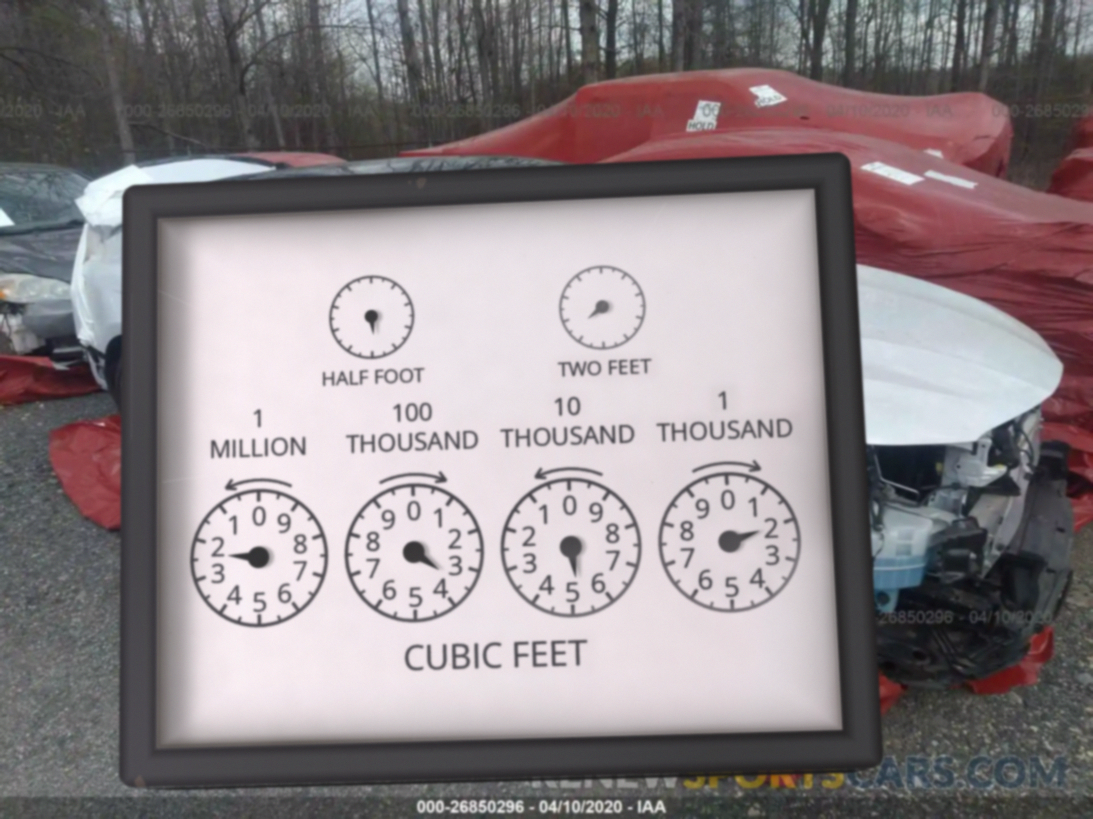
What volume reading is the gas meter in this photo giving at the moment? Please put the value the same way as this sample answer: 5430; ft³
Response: 235200; ft³
